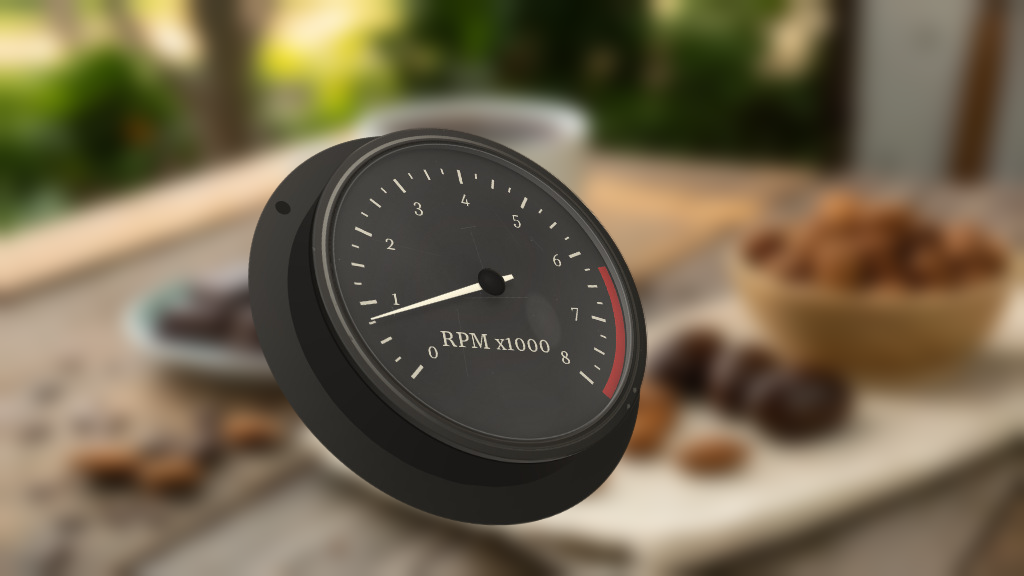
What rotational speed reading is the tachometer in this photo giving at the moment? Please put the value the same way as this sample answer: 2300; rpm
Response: 750; rpm
